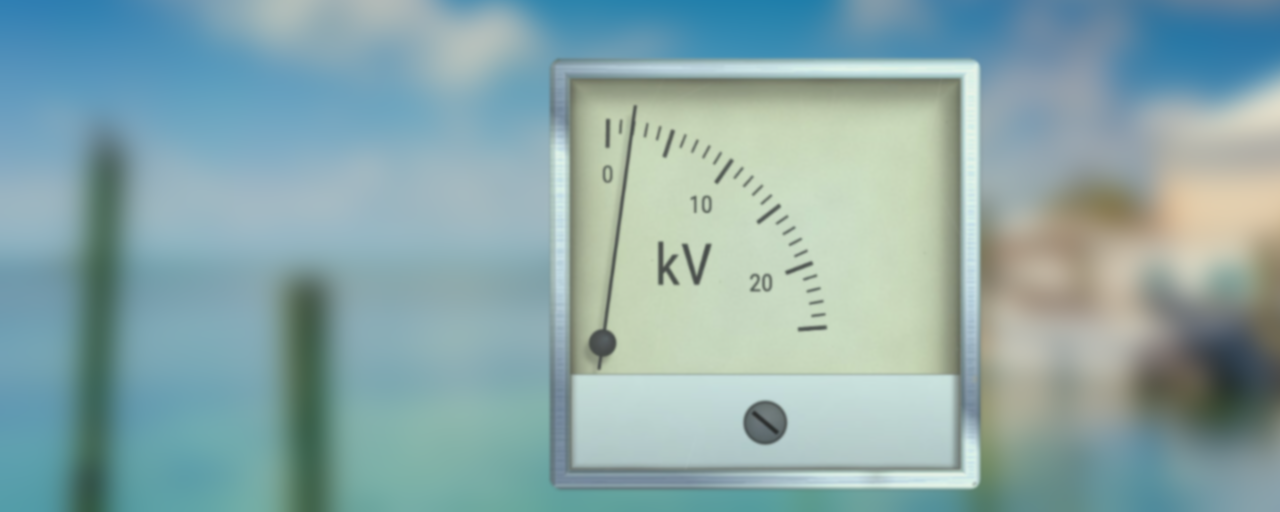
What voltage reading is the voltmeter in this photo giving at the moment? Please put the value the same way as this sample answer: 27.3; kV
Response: 2; kV
